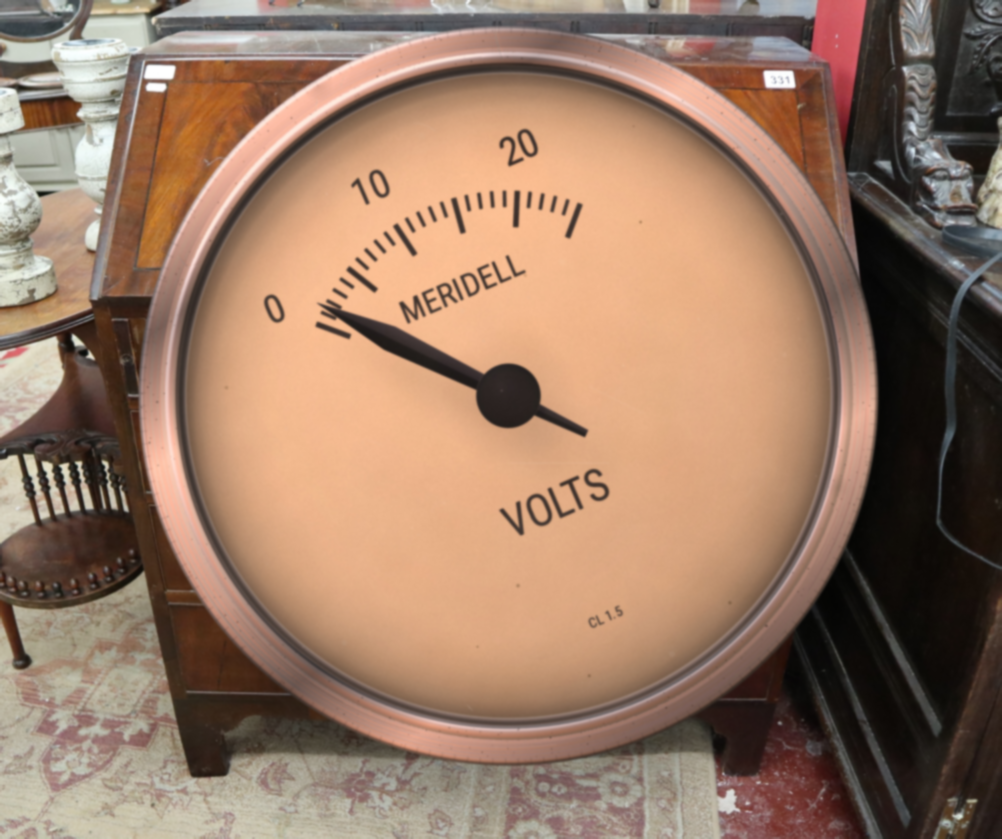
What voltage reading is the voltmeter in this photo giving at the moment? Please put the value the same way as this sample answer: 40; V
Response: 1.5; V
